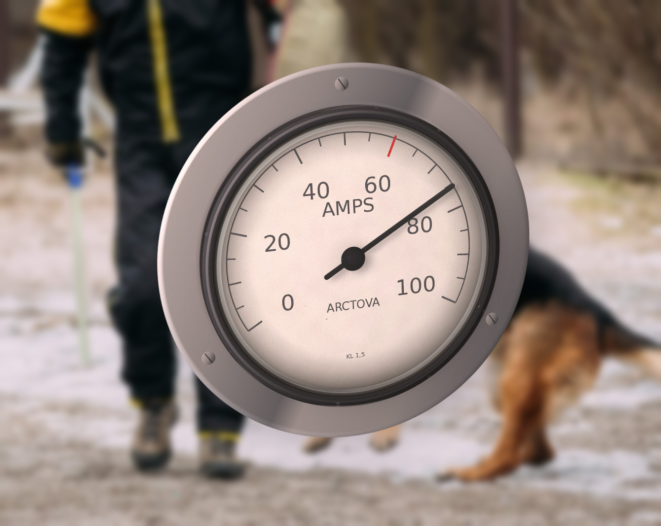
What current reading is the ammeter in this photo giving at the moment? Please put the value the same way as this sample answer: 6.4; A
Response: 75; A
